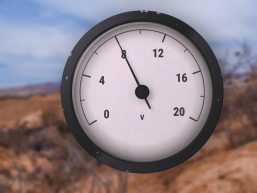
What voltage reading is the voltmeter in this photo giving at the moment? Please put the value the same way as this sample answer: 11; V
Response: 8; V
